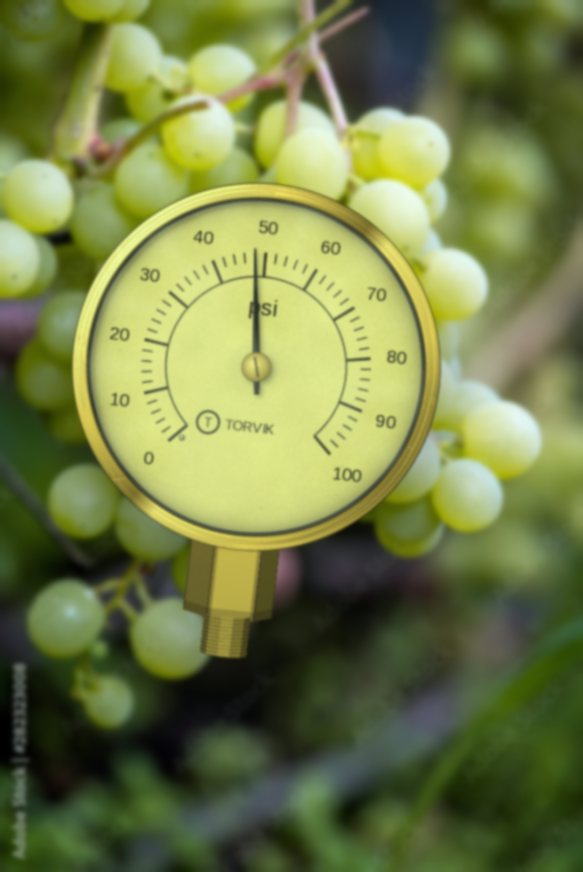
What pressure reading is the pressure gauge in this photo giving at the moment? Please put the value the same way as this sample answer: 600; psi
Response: 48; psi
